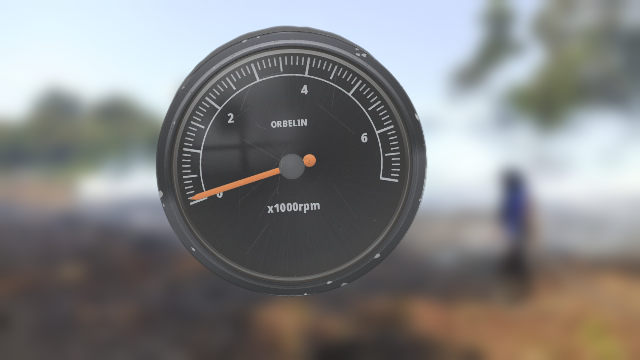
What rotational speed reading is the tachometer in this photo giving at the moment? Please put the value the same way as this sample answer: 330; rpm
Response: 100; rpm
